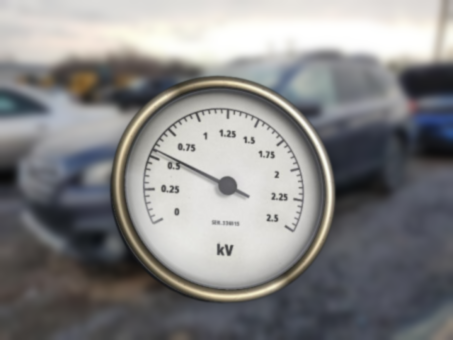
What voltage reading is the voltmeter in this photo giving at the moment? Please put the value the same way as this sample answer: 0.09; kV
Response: 0.55; kV
